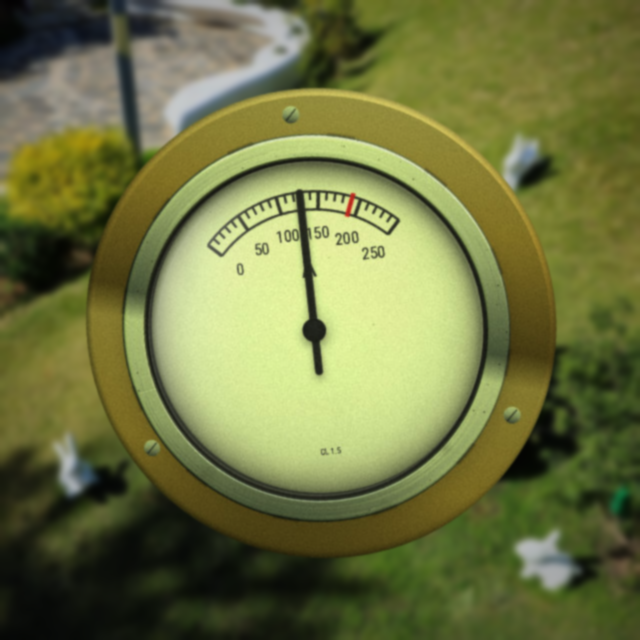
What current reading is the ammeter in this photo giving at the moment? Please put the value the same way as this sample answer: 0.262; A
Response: 130; A
